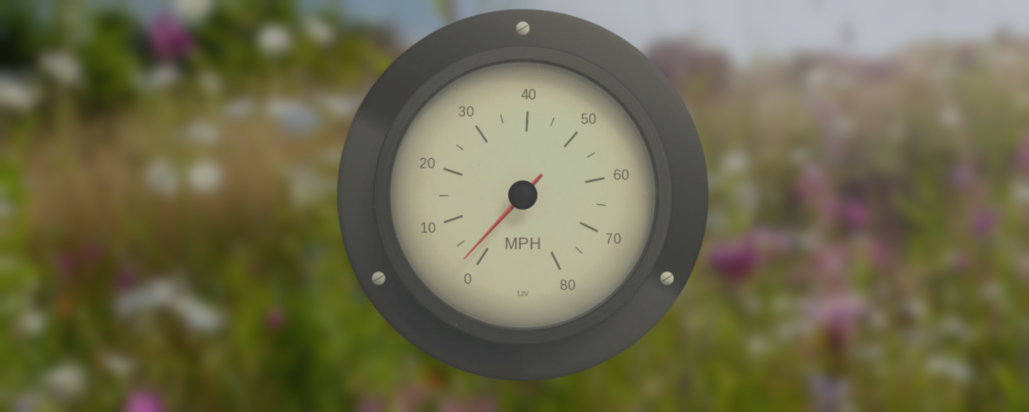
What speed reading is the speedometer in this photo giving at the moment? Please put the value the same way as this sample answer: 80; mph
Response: 2.5; mph
